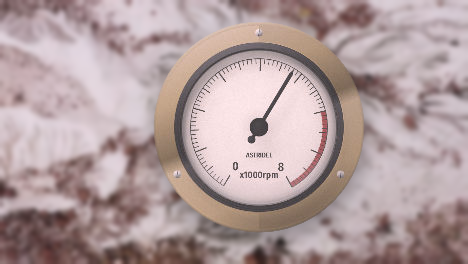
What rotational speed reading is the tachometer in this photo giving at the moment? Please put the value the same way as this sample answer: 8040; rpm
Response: 4800; rpm
